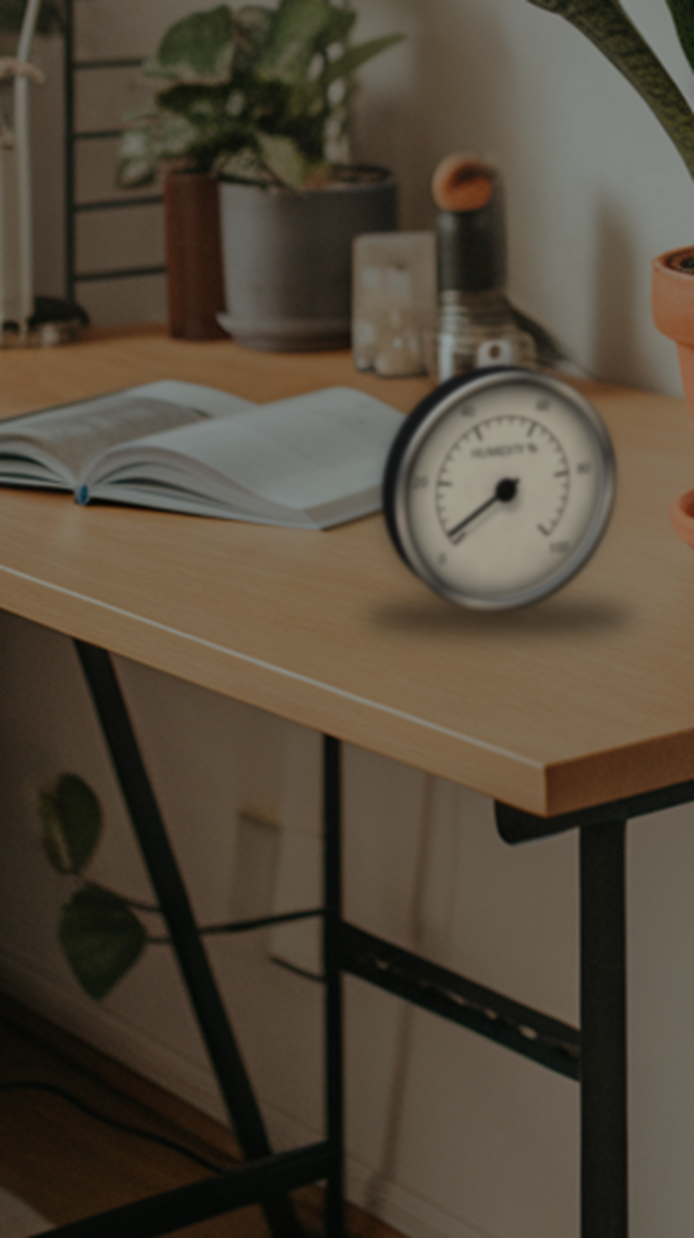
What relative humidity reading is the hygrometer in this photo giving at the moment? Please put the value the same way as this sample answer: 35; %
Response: 4; %
